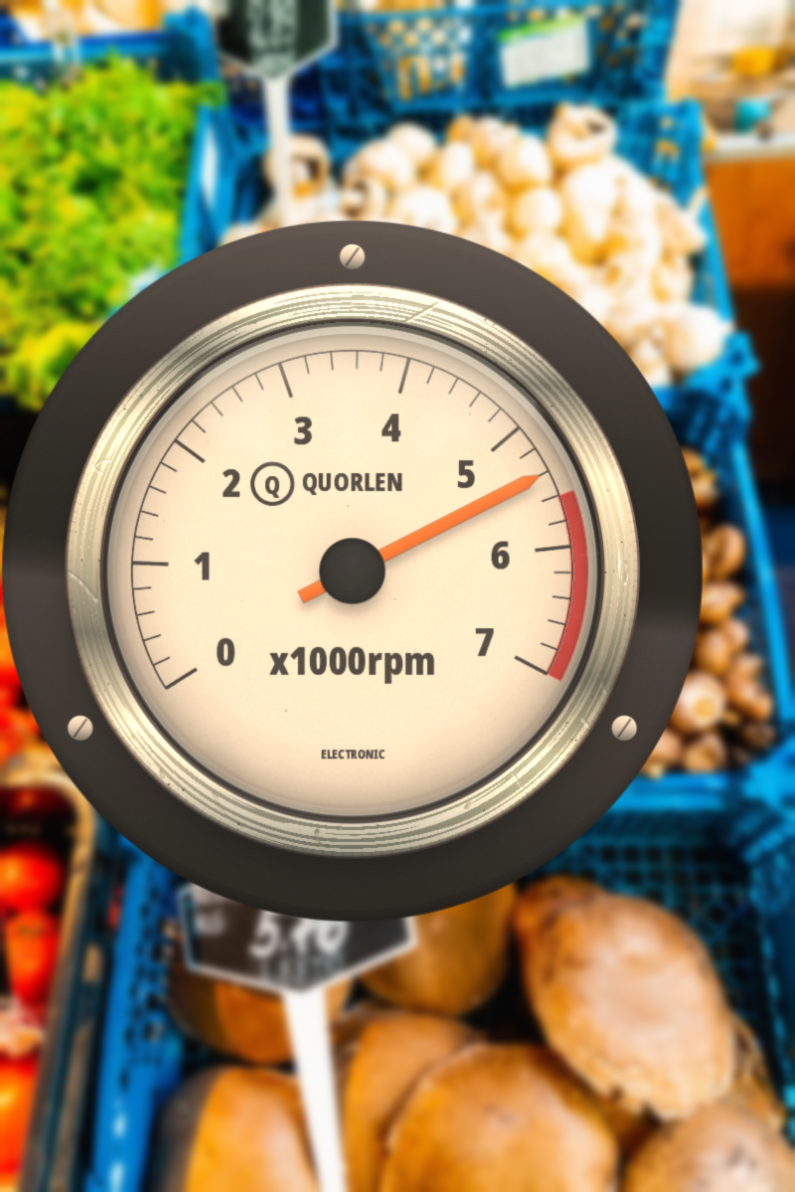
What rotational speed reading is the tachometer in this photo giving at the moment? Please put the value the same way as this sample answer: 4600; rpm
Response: 5400; rpm
